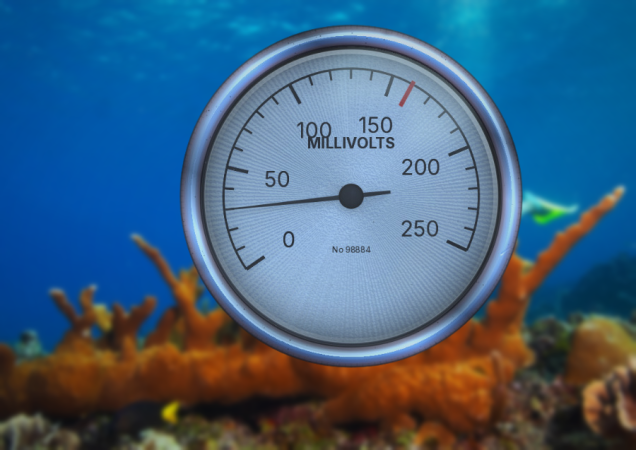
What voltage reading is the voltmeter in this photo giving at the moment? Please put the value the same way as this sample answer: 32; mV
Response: 30; mV
